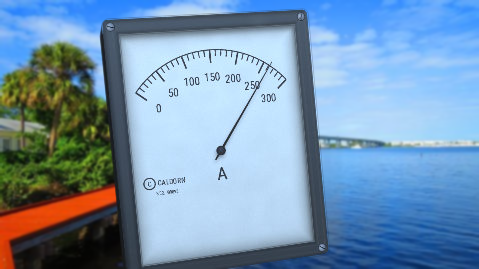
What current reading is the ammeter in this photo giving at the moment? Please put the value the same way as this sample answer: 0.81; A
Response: 260; A
